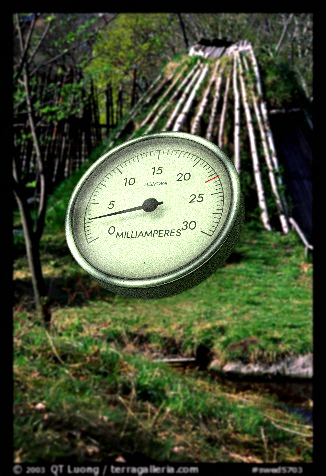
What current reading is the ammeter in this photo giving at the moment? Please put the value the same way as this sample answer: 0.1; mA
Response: 2.5; mA
